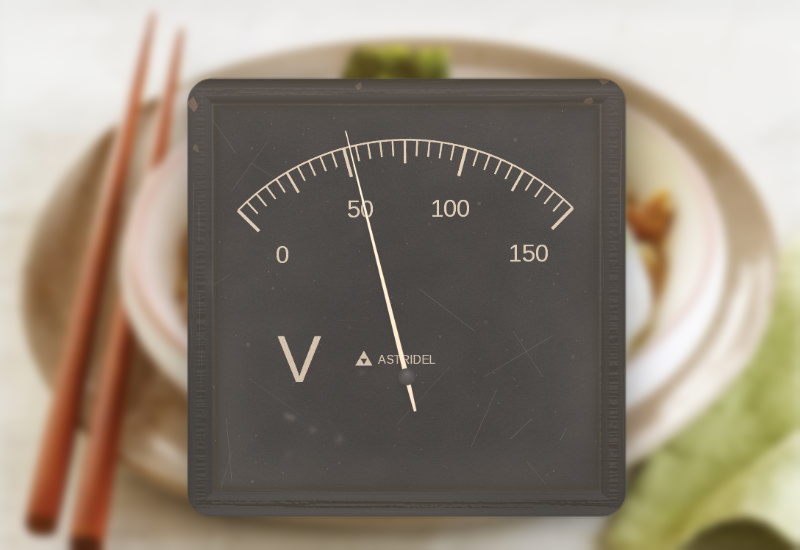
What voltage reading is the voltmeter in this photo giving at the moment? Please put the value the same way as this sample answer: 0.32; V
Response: 52.5; V
